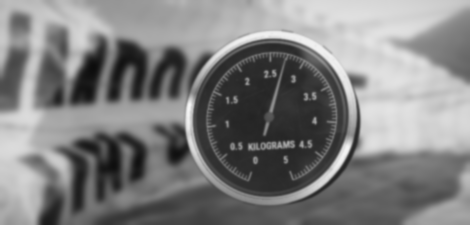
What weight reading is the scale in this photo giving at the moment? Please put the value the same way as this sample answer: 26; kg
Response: 2.75; kg
